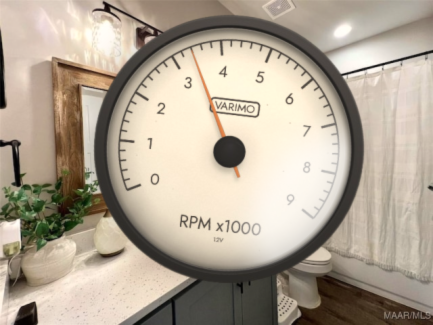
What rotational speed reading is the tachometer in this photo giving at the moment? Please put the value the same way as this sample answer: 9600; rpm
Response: 3400; rpm
